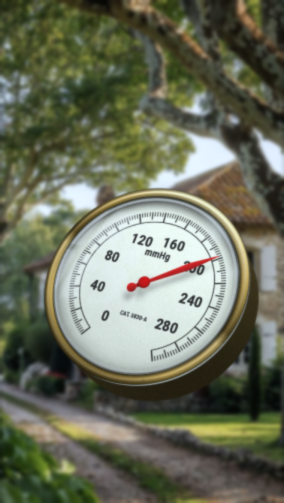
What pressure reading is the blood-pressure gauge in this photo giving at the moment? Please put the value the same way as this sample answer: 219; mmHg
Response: 200; mmHg
